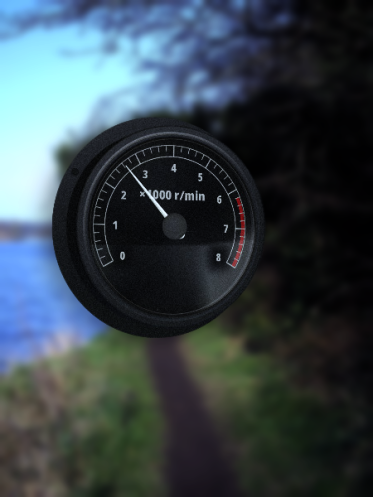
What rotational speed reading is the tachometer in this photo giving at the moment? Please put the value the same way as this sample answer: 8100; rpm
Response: 2600; rpm
